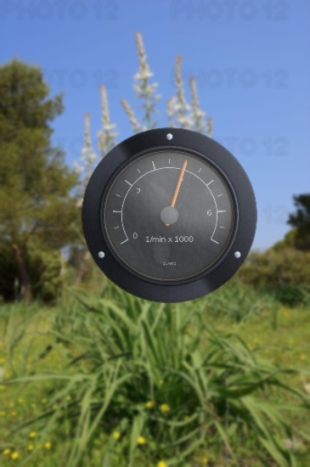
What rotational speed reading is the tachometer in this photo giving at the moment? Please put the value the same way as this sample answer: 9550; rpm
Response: 4000; rpm
